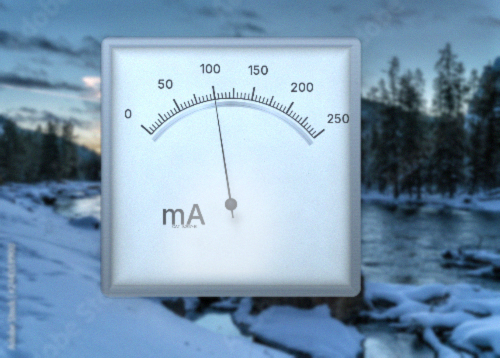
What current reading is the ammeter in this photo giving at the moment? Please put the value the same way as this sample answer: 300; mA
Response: 100; mA
